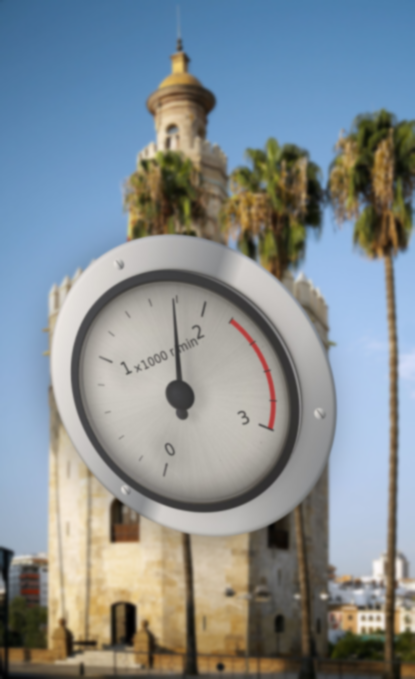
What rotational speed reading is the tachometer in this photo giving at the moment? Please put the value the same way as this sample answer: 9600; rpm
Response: 1800; rpm
